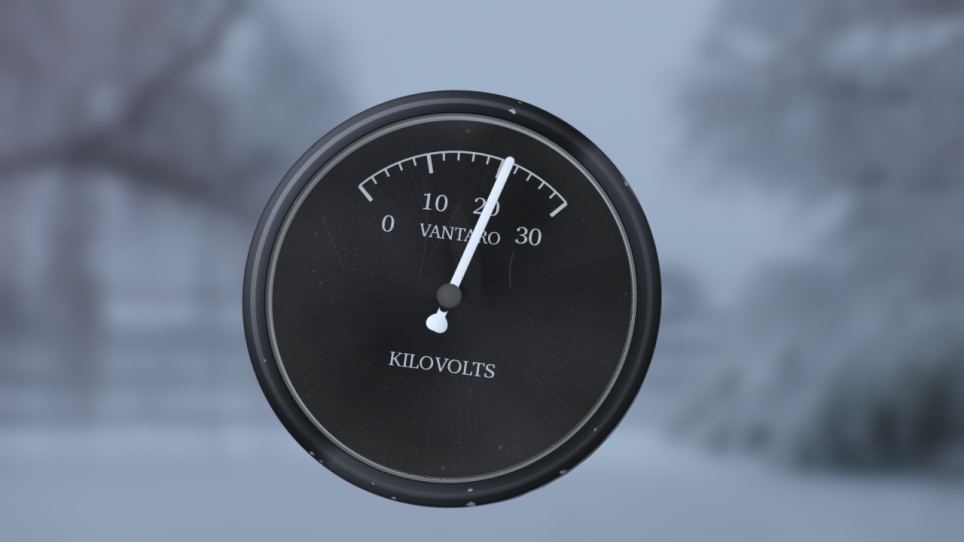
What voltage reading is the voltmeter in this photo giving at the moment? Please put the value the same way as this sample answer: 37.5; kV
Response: 21; kV
